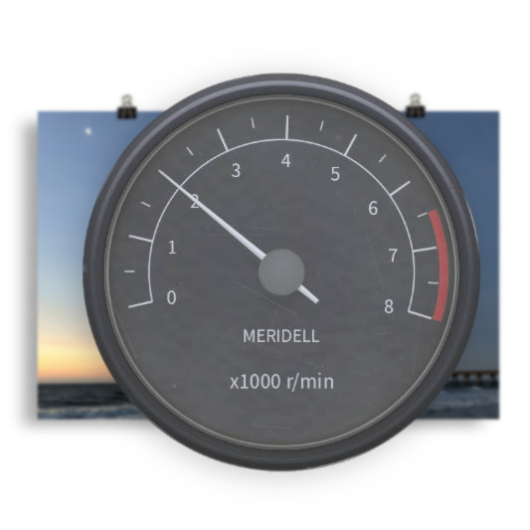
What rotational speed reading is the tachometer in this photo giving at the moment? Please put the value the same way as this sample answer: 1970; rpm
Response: 2000; rpm
